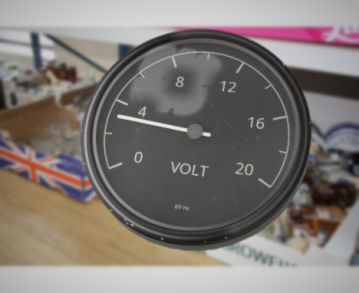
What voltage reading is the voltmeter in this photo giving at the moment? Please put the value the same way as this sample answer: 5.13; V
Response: 3; V
